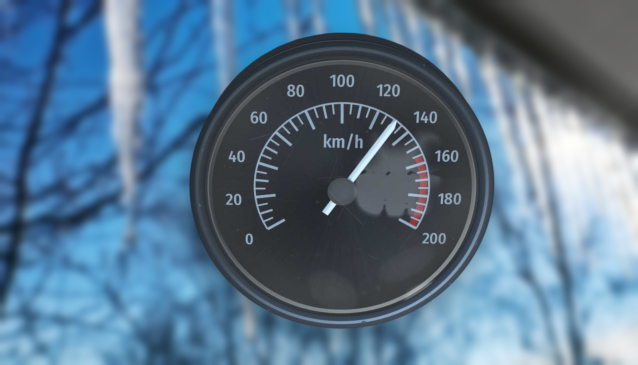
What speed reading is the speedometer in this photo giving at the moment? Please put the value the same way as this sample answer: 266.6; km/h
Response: 130; km/h
